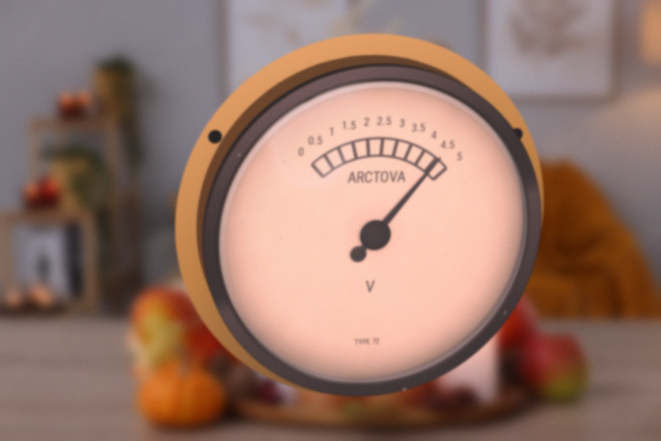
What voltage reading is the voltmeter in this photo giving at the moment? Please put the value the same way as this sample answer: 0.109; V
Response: 4.5; V
